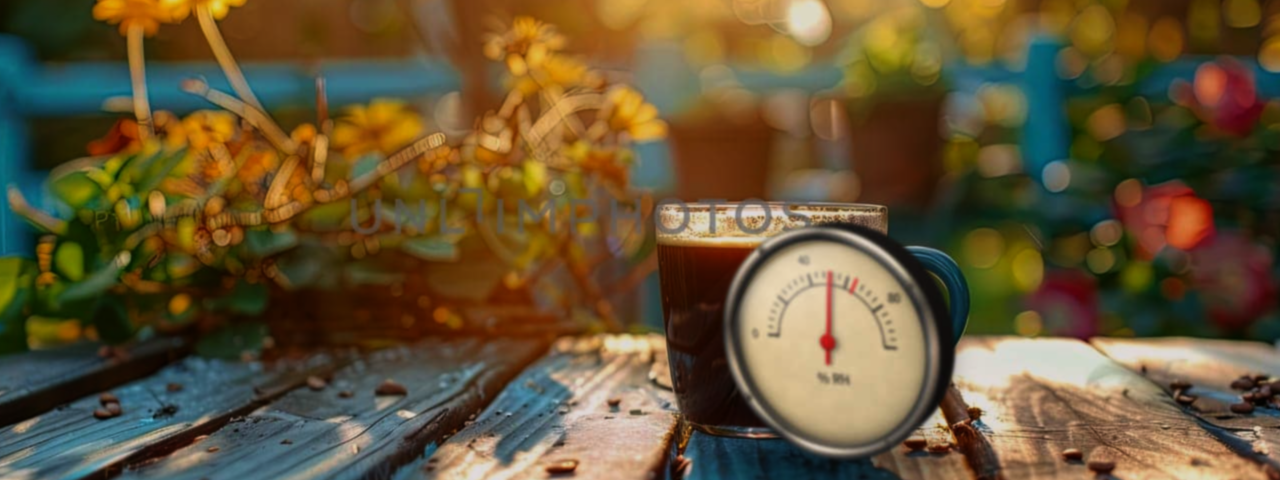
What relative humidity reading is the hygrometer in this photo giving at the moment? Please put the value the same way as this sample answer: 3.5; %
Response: 52; %
